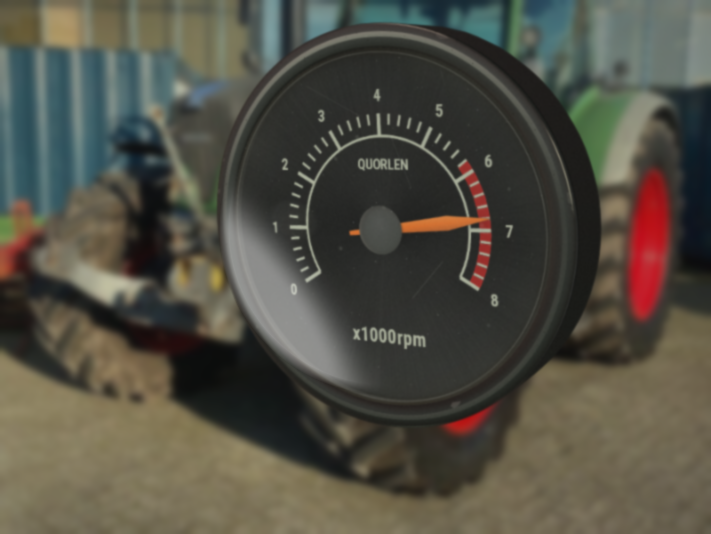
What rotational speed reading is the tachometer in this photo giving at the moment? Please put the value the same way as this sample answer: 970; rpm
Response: 6800; rpm
